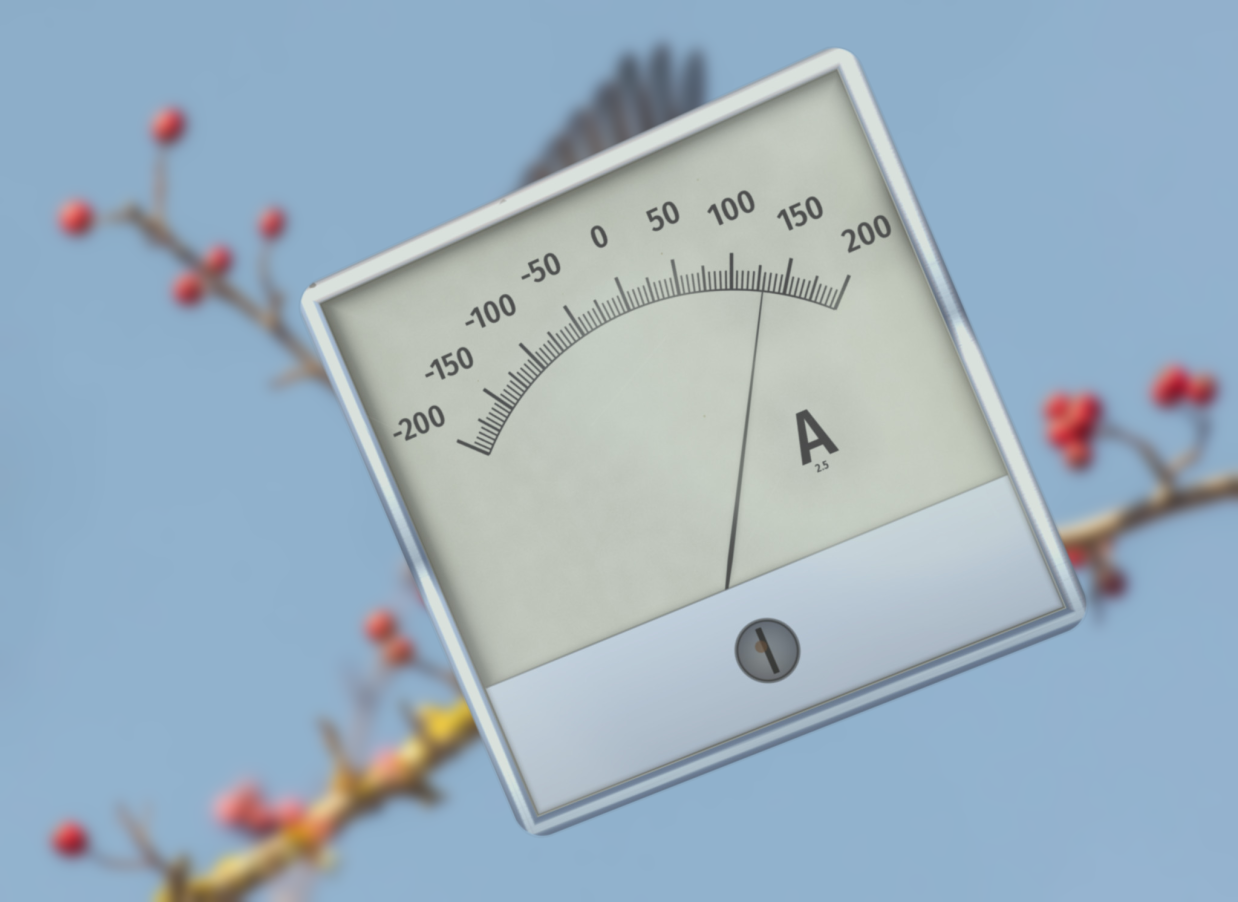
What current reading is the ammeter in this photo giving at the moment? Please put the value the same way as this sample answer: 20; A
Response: 130; A
